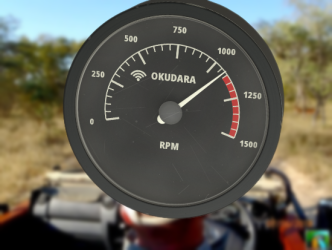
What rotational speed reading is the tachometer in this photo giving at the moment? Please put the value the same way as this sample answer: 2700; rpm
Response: 1075; rpm
